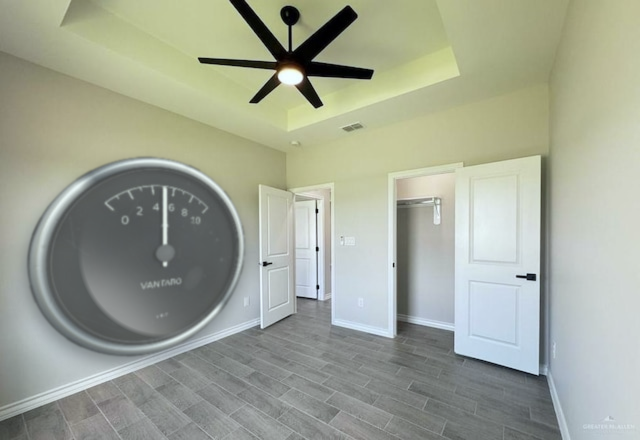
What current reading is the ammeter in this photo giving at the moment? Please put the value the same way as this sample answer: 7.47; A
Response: 5; A
